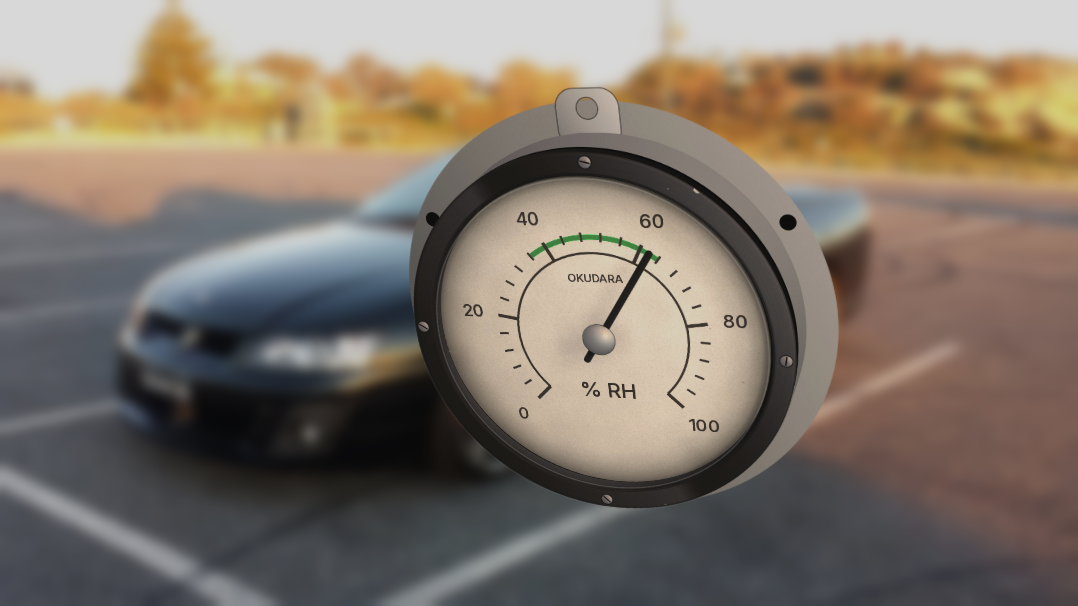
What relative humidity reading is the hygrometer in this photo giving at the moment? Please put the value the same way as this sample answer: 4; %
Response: 62; %
